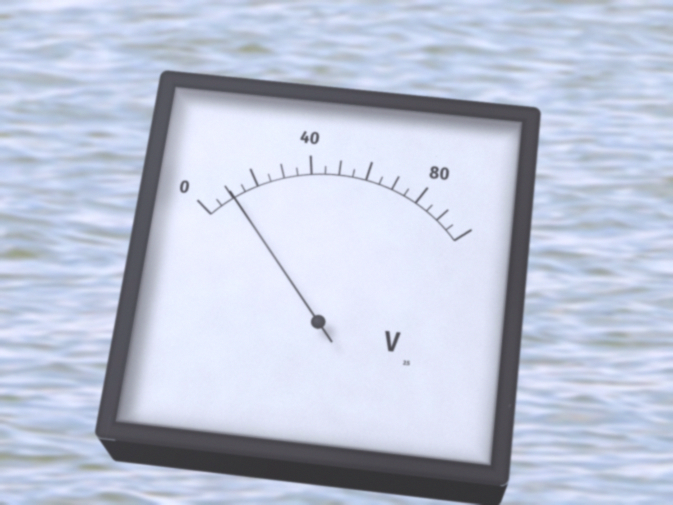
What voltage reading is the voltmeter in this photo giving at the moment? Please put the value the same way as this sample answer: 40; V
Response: 10; V
